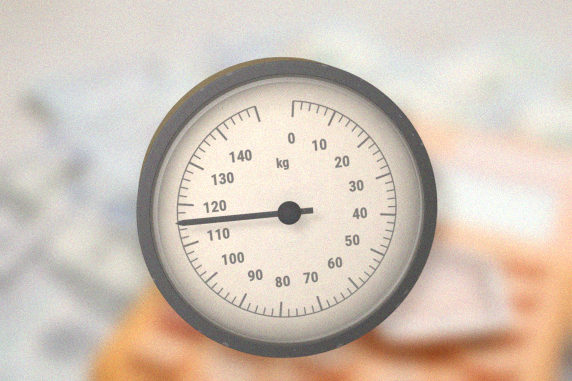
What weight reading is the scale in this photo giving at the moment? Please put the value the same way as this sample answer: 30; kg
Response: 116; kg
